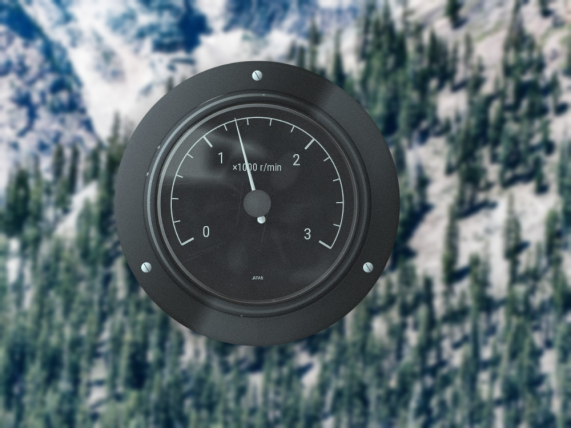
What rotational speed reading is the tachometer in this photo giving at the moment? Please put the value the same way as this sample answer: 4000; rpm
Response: 1300; rpm
